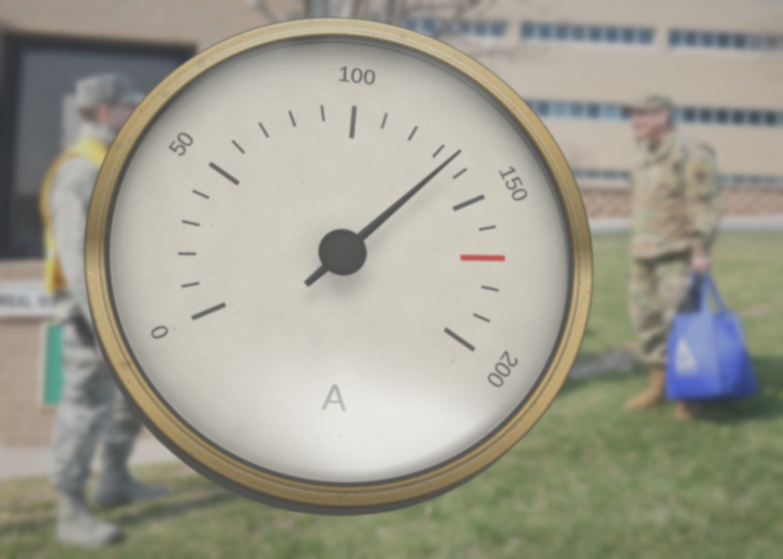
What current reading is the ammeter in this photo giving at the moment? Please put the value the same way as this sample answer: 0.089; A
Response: 135; A
